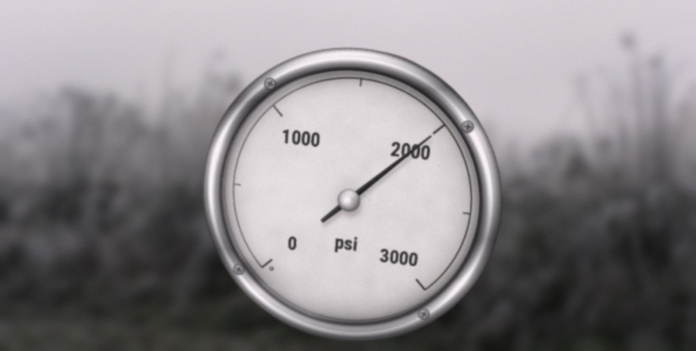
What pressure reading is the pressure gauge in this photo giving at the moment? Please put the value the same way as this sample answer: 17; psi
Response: 2000; psi
